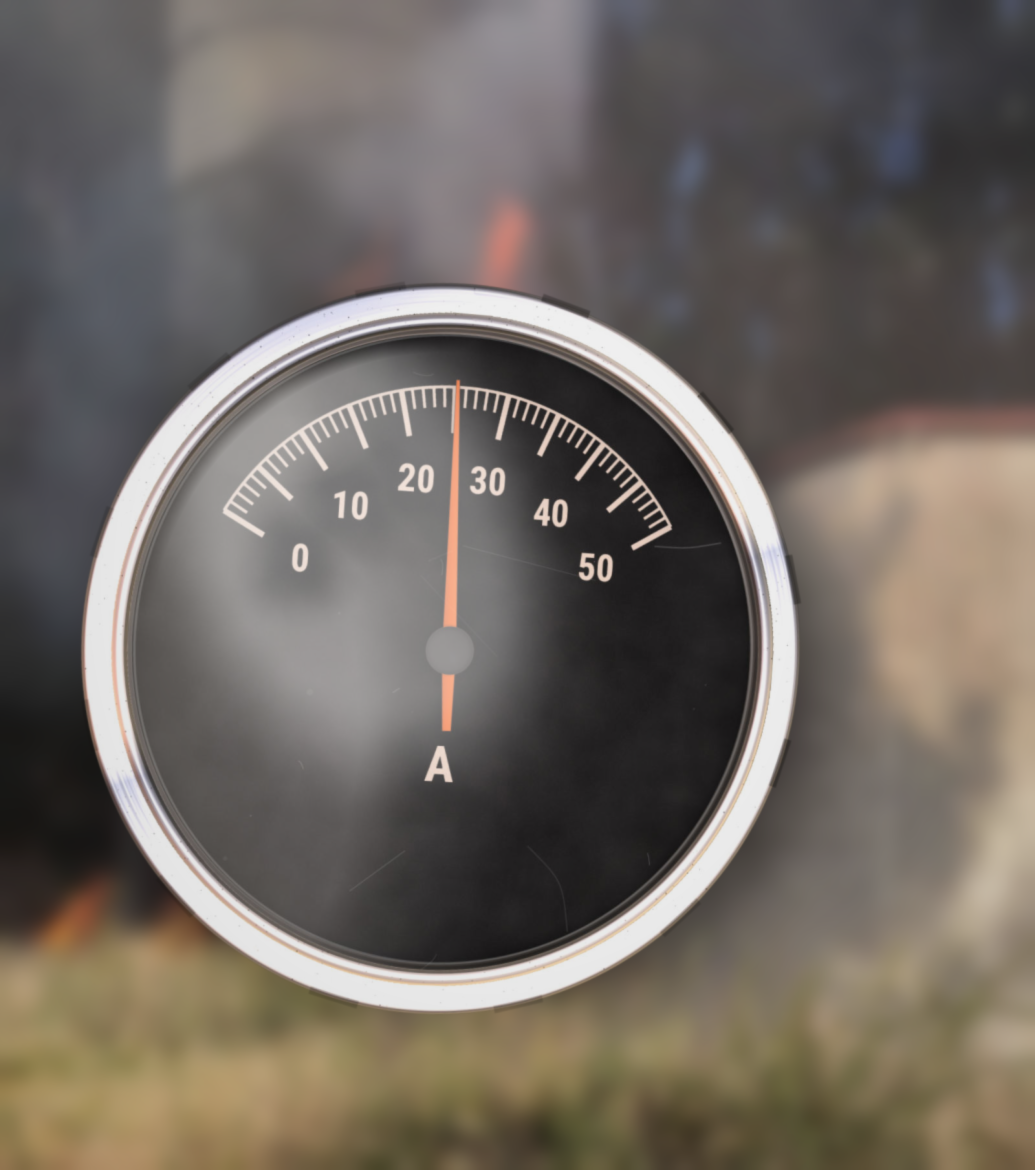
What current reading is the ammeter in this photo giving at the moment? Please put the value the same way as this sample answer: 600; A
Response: 25; A
